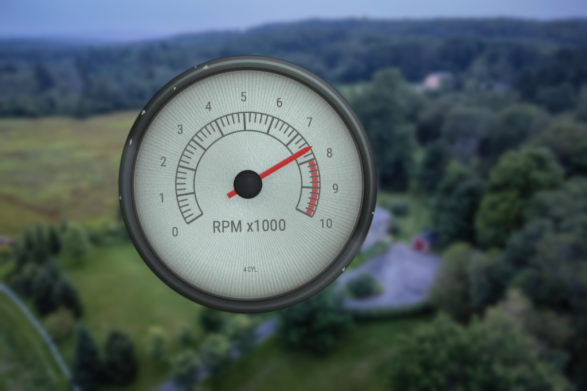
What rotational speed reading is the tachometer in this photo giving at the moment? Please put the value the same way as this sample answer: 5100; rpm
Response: 7600; rpm
